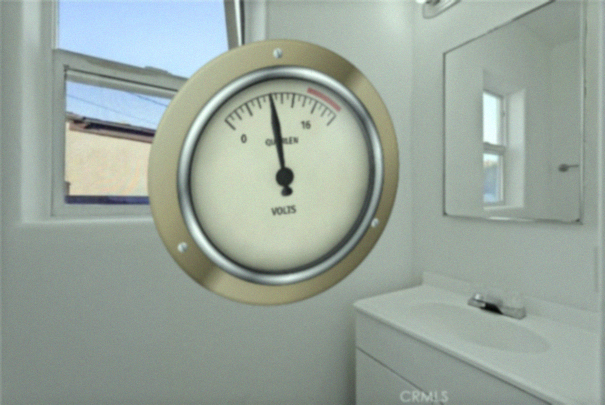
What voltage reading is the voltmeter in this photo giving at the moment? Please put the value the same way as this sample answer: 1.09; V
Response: 8; V
